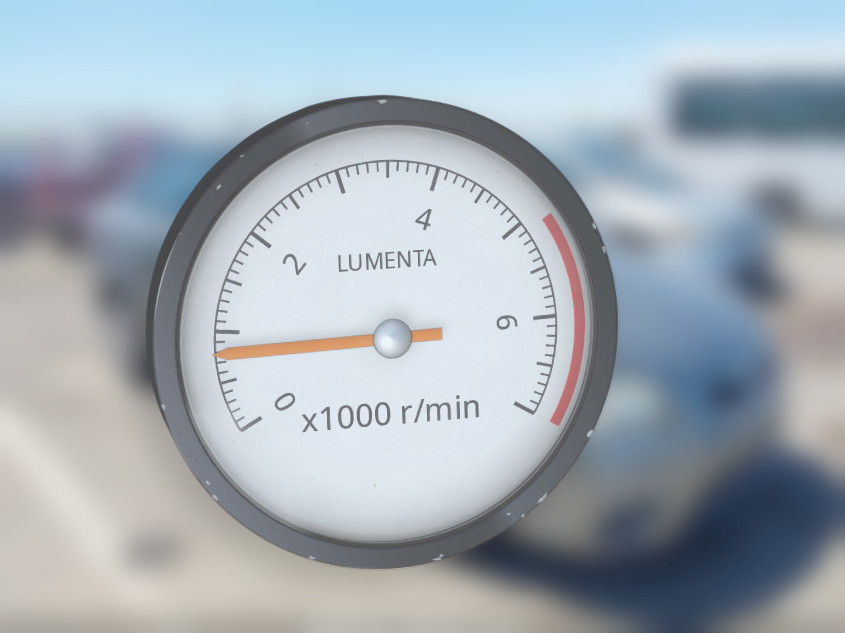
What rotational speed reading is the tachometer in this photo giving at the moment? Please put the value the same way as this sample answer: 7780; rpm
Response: 800; rpm
